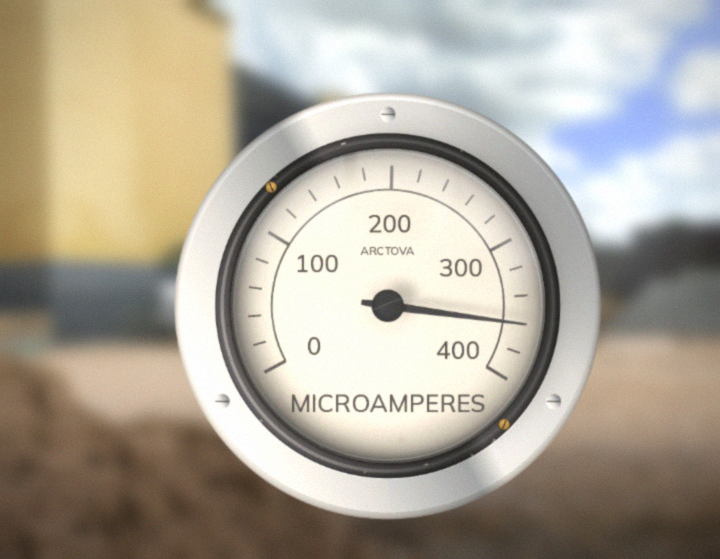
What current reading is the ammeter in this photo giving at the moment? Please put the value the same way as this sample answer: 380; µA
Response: 360; µA
